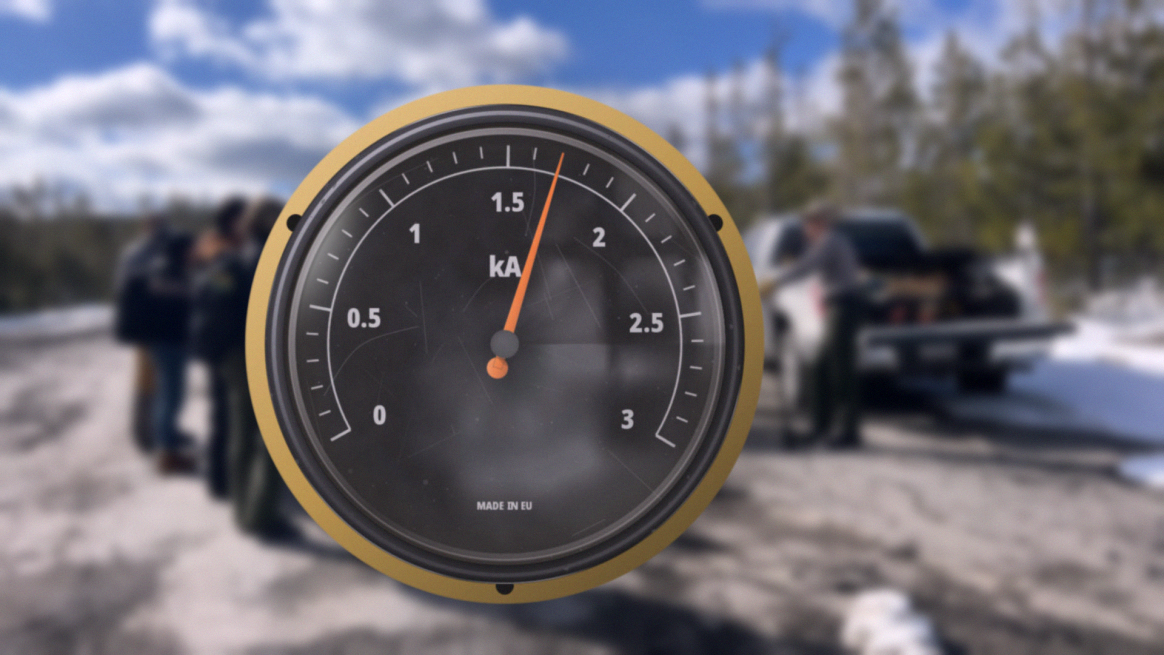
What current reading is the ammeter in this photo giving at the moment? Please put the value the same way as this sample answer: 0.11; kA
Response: 1.7; kA
